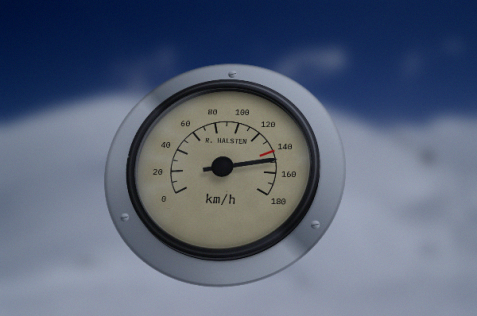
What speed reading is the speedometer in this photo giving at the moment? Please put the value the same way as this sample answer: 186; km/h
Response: 150; km/h
